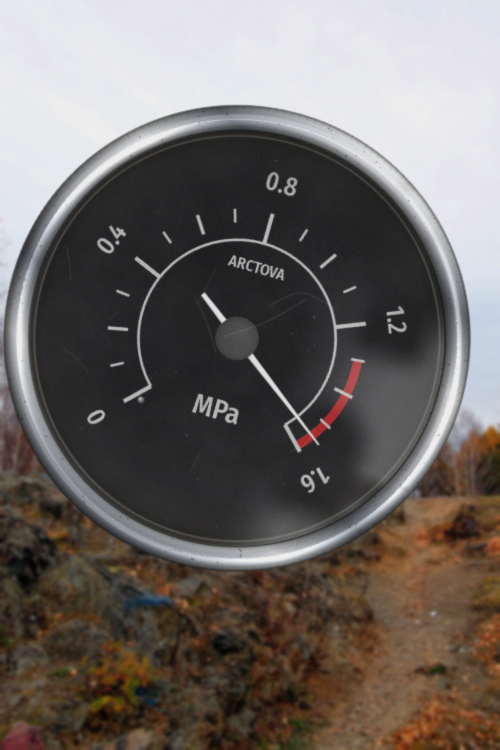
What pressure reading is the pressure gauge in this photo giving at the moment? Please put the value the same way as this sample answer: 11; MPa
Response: 1.55; MPa
